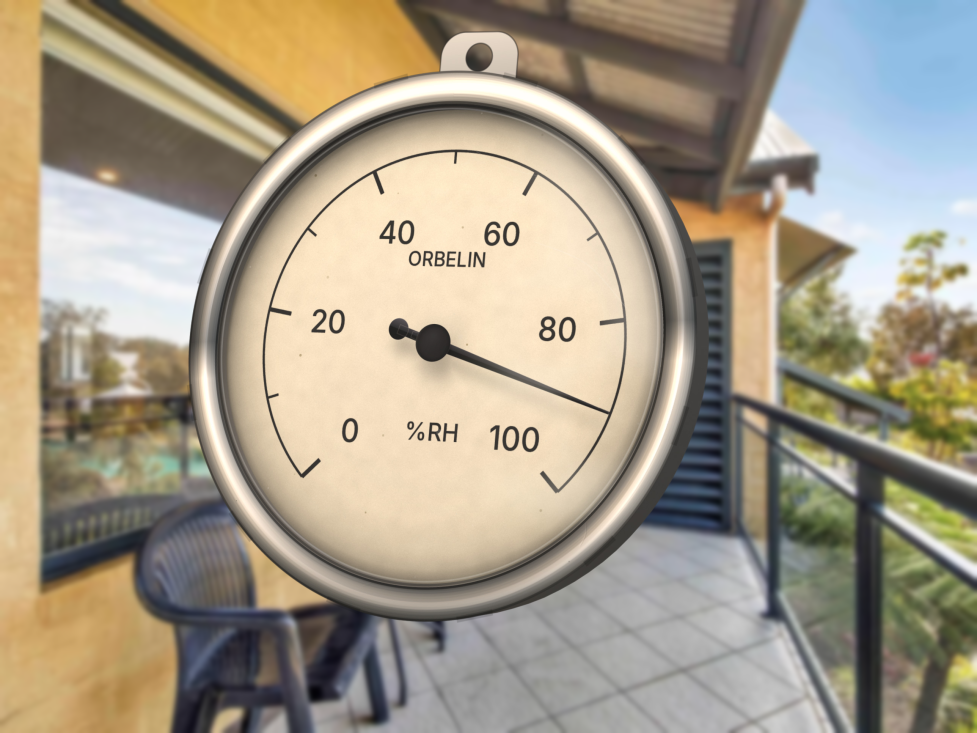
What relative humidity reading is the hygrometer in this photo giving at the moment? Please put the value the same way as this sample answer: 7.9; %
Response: 90; %
